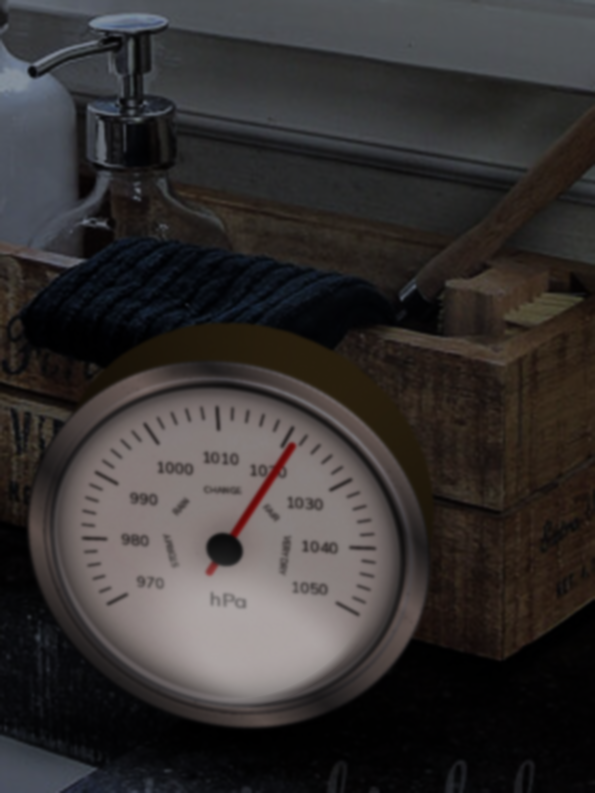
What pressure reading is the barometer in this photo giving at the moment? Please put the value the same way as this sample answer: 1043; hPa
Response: 1021; hPa
